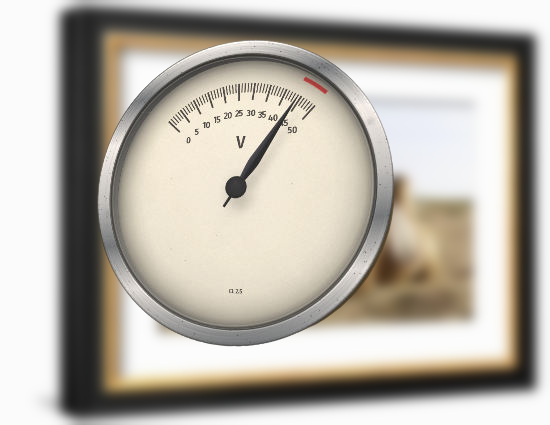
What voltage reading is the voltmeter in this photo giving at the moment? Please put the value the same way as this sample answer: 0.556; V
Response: 45; V
